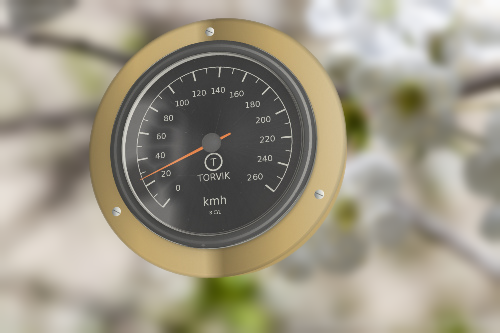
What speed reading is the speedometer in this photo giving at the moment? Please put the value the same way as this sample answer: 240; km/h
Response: 25; km/h
